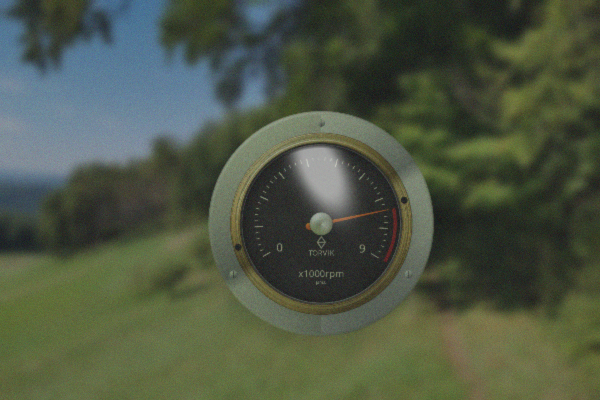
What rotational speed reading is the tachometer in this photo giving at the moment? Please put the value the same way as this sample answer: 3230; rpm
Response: 7400; rpm
